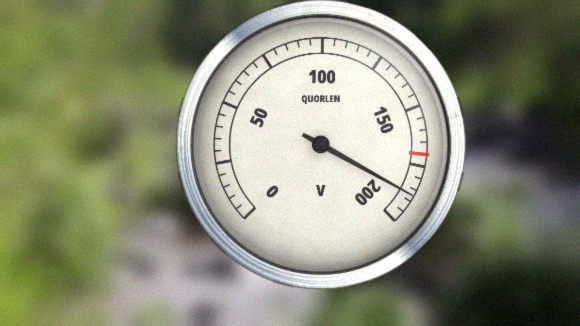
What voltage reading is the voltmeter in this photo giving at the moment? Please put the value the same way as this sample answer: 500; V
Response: 187.5; V
